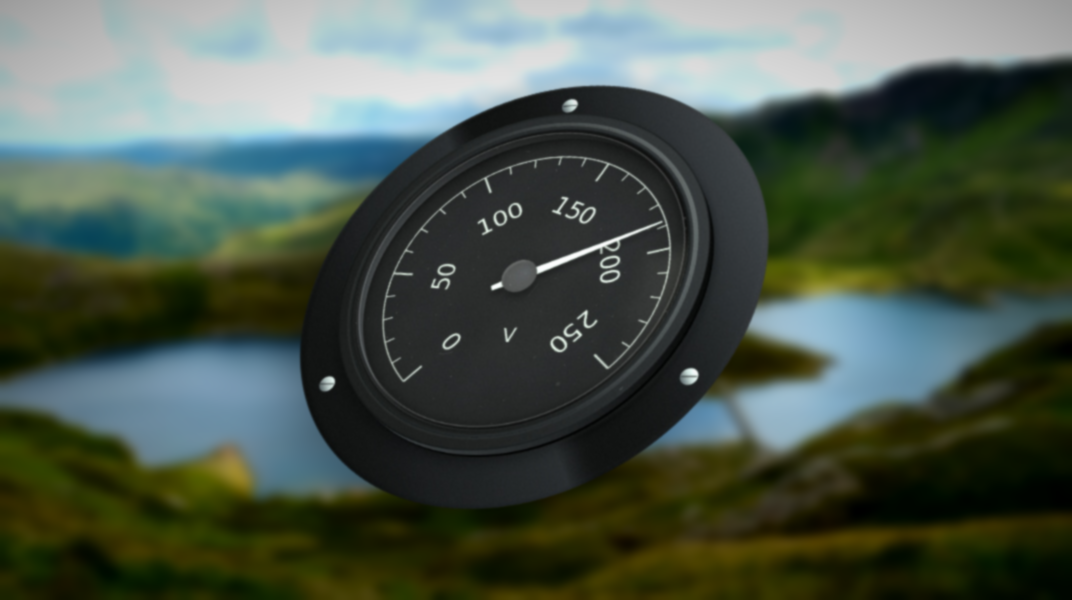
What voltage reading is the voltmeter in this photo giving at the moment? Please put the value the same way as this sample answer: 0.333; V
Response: 190; V
